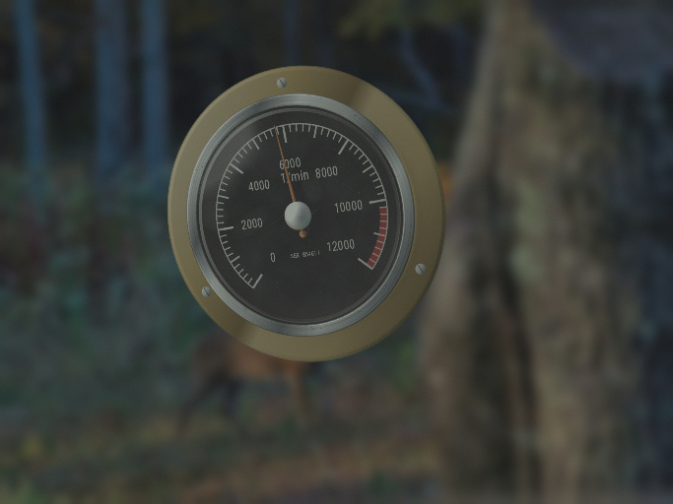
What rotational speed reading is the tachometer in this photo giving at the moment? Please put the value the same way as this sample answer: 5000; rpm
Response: 5800; rpm
